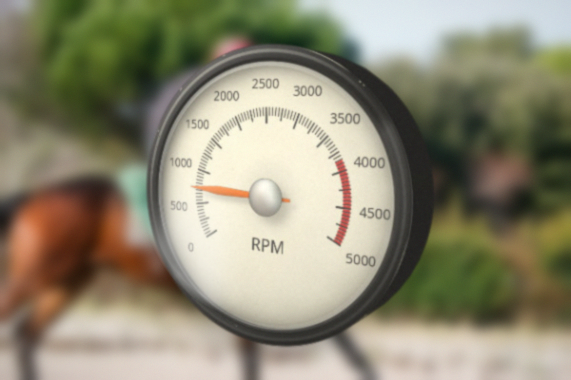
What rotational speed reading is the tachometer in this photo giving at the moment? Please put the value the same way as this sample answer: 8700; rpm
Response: 750; rpm
